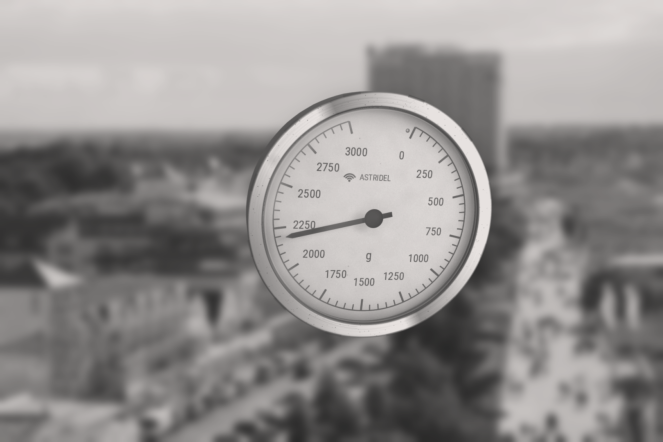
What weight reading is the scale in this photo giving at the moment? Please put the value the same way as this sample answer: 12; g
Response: 2200; g
